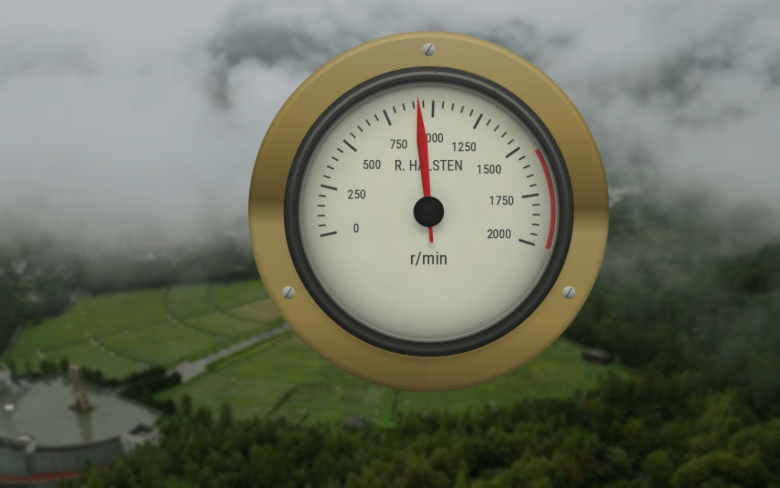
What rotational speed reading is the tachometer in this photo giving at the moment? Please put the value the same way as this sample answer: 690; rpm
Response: 925; rpm
